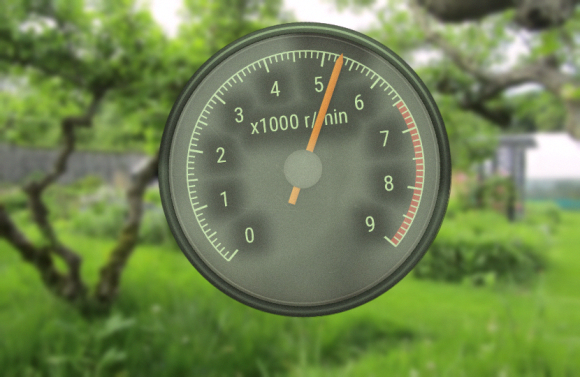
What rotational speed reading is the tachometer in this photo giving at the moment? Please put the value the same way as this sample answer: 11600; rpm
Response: 5300; rpm
